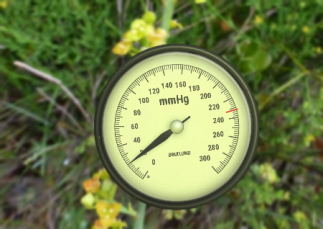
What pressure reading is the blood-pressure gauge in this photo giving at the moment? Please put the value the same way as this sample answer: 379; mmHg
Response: 20; mmHg
